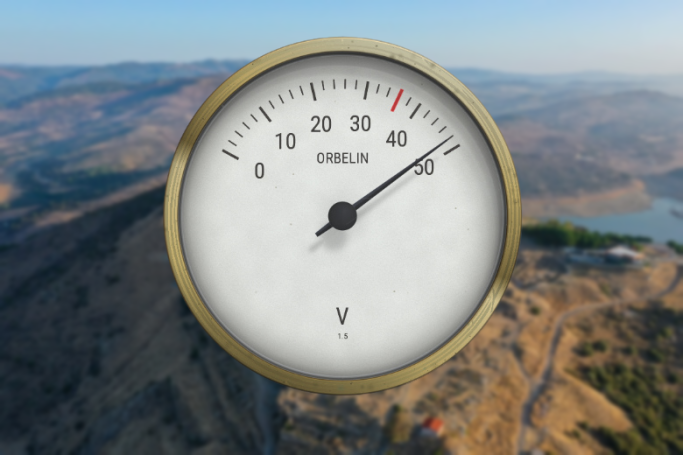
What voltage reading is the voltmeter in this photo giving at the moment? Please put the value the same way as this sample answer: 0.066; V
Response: 48; V
